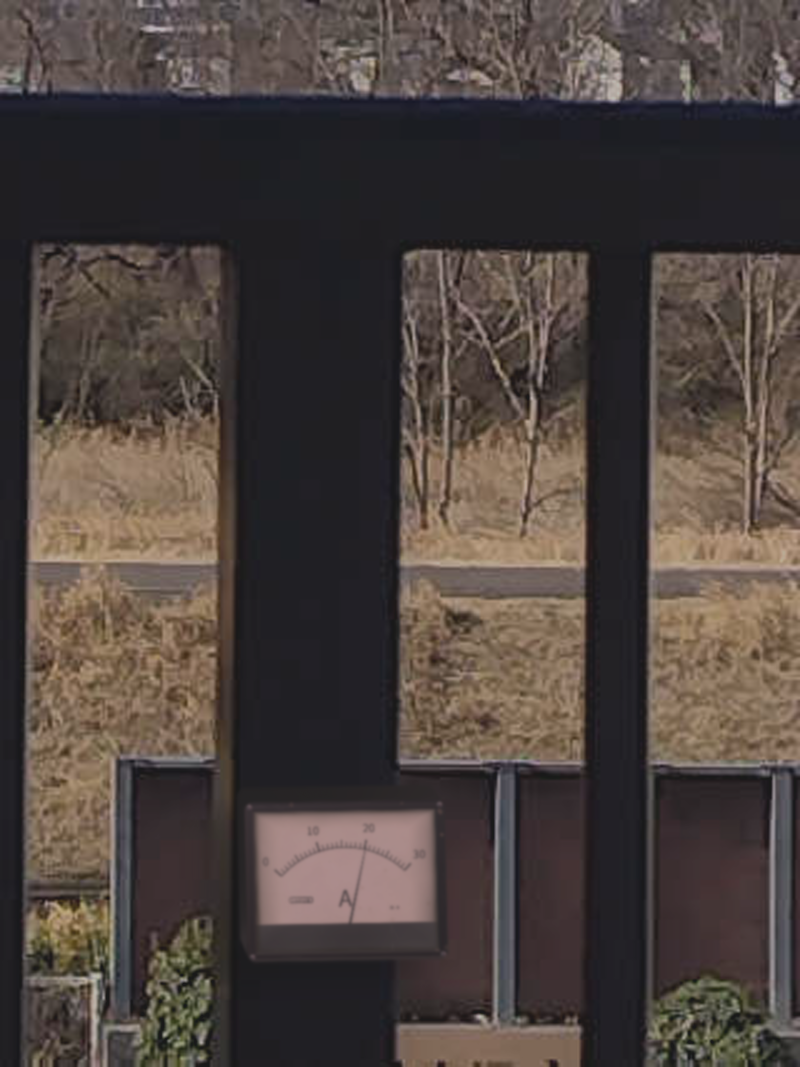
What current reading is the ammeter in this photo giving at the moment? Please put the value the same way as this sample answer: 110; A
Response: 20; A
